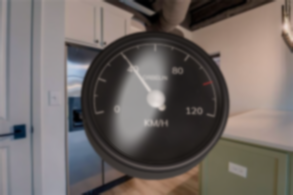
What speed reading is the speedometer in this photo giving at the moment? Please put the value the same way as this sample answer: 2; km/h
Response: 40; km/h
